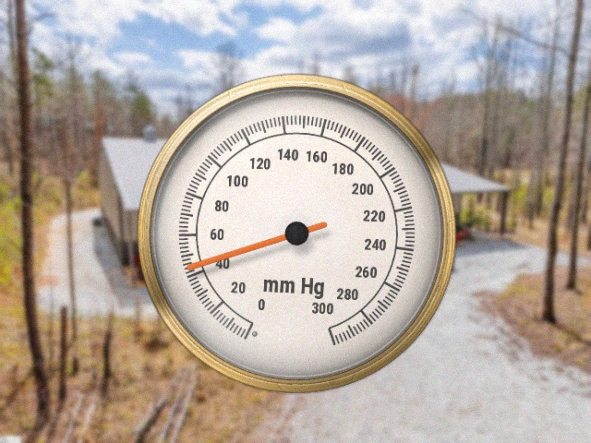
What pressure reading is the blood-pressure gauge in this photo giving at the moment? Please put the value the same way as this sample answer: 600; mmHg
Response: 44; mmHg
